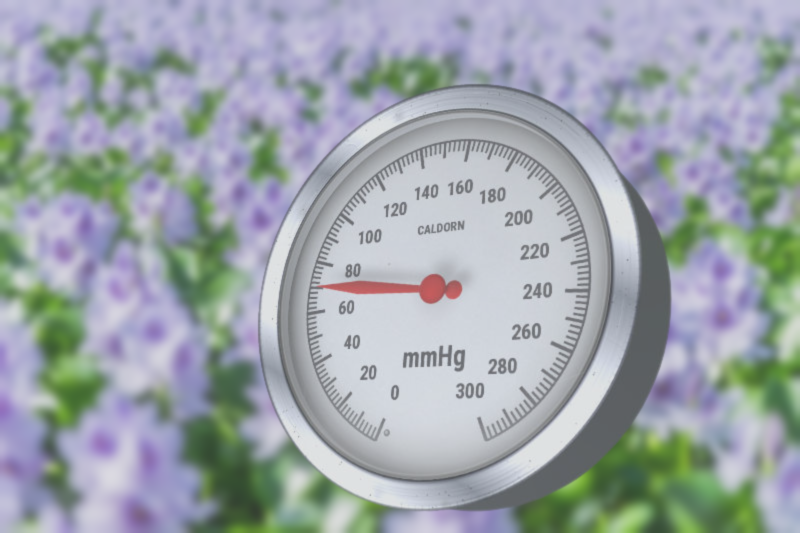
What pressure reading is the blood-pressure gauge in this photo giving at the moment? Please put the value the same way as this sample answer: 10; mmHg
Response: 70; mmHg
